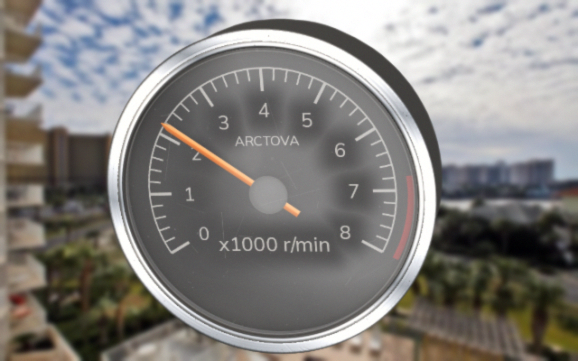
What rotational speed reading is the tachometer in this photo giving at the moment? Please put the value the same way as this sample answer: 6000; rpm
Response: 2200; rpm
